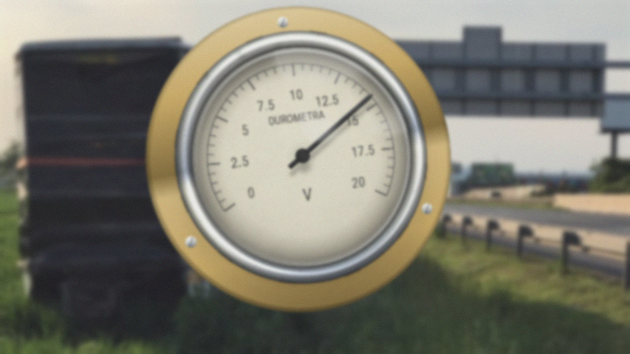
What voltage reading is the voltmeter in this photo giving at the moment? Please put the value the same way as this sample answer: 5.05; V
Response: 14.5; V
